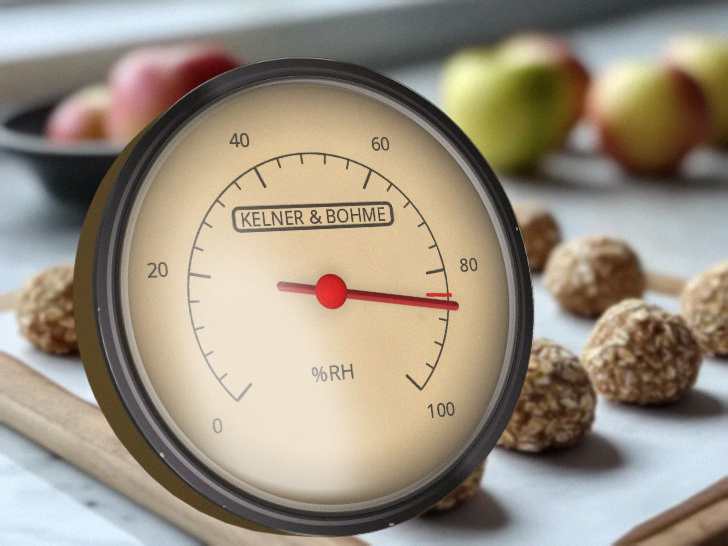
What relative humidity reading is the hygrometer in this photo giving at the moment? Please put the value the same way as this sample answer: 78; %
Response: 86; %
